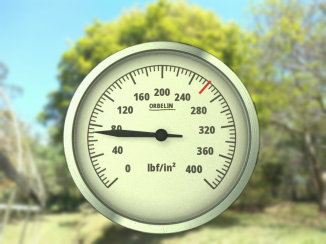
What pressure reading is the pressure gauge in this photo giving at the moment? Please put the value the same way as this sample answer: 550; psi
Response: 70; psi
